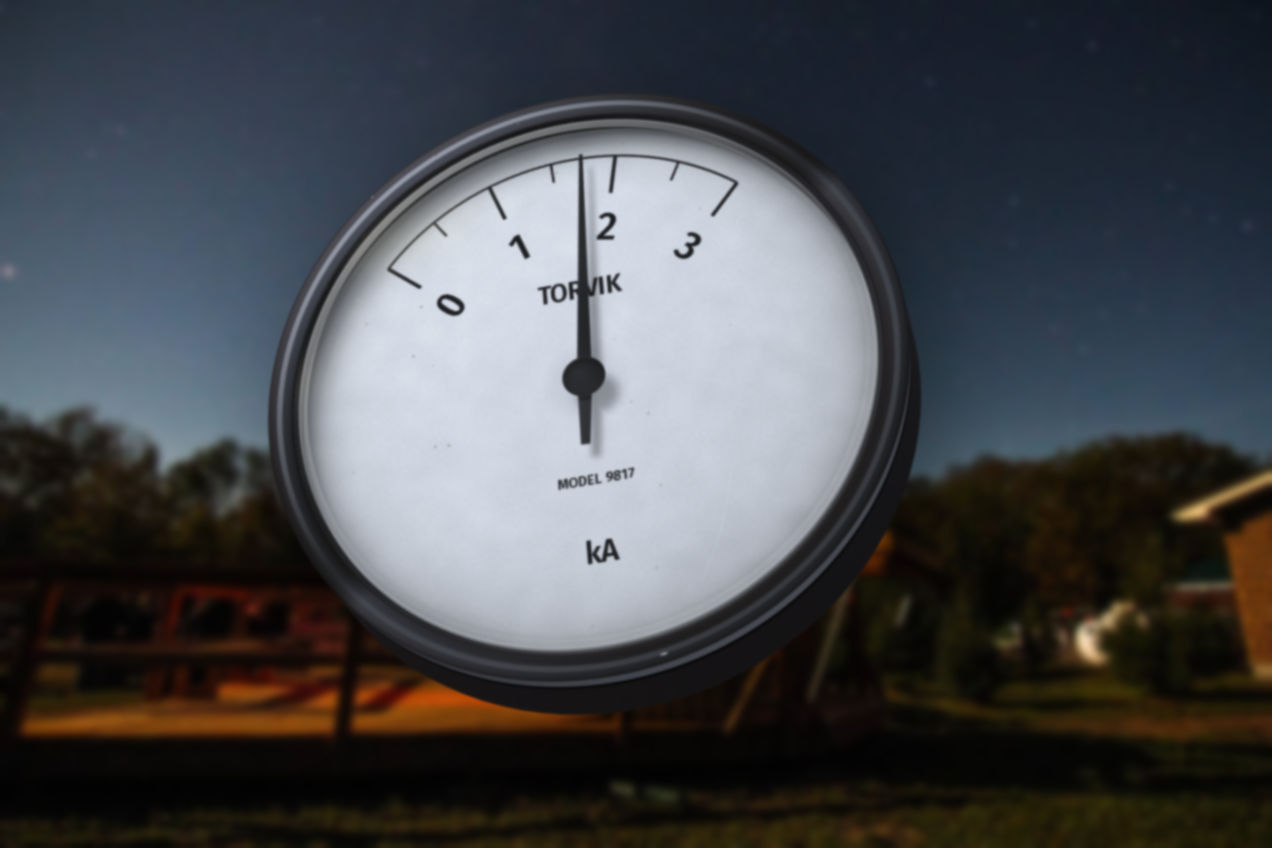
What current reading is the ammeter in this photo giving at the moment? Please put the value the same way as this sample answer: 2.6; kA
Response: 1.75; kA
